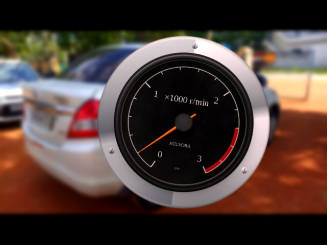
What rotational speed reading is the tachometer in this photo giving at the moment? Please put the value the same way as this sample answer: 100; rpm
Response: 200; rpm
